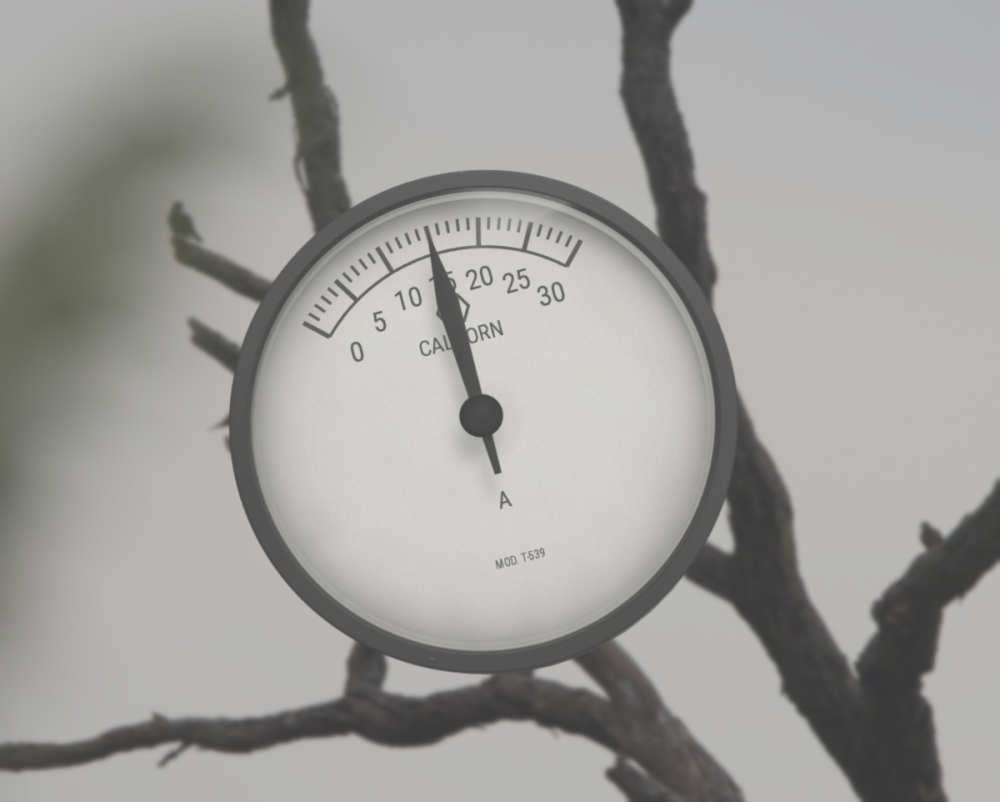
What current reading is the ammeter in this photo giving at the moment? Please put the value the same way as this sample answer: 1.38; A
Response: 15; A
